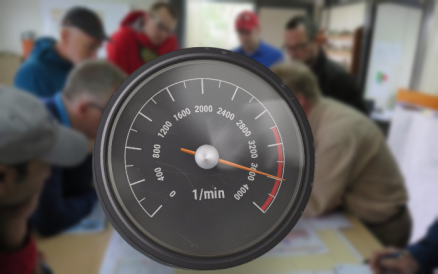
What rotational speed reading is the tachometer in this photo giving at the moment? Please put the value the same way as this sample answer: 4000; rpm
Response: 3600; rpm
